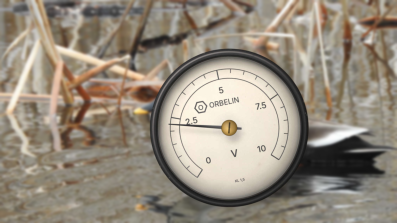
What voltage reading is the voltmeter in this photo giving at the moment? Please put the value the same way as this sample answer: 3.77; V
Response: 2.25; V
